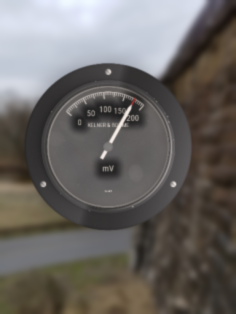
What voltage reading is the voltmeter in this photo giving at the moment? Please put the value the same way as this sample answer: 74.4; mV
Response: 175; mV
